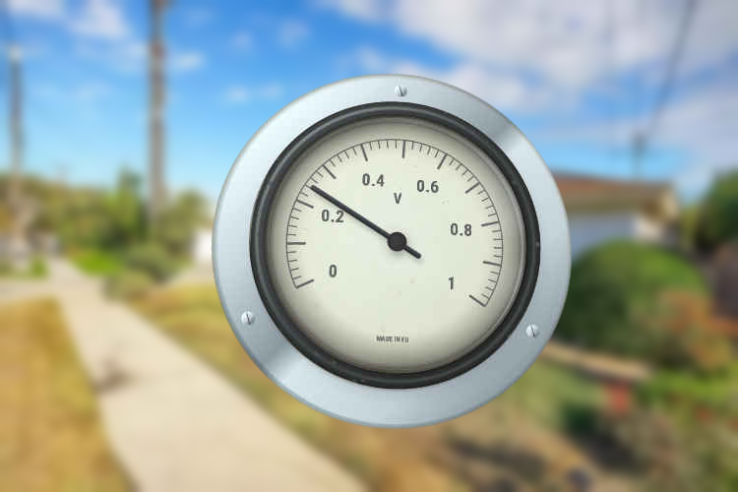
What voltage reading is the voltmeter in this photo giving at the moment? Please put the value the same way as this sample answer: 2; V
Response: 0.24; V
